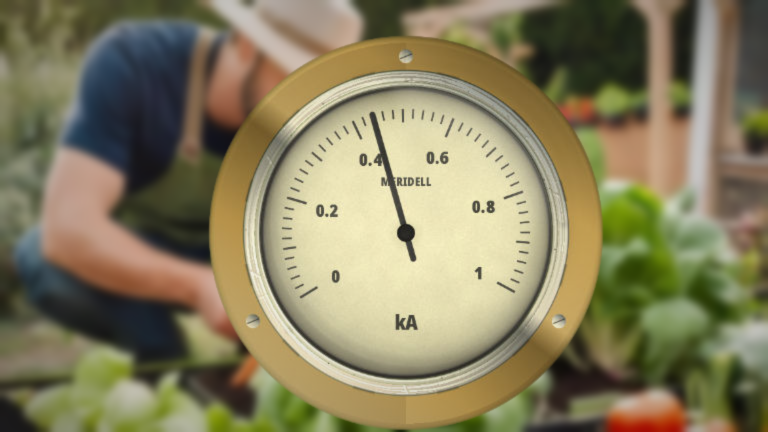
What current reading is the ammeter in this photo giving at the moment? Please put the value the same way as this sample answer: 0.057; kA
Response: 0.44; kA
